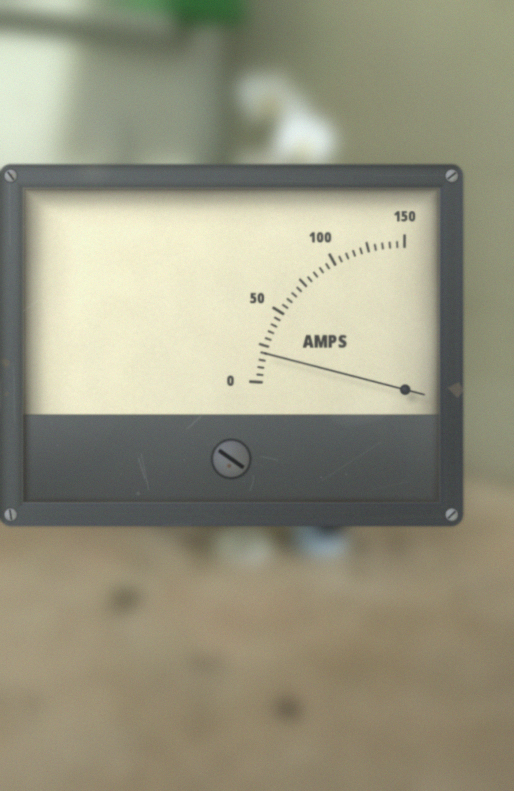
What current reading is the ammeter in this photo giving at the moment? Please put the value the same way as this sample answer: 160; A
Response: 20; A
